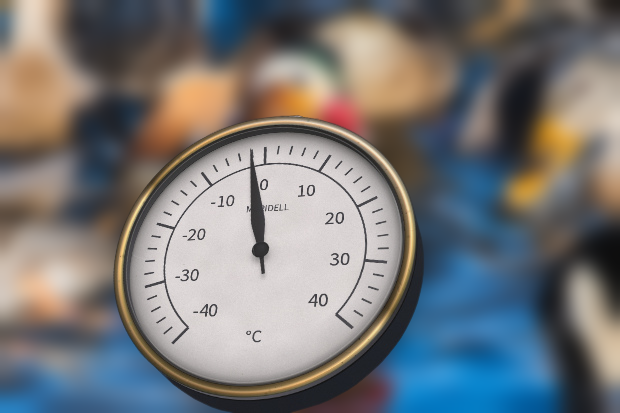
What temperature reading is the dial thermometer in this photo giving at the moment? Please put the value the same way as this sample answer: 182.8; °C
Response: -2; °C
